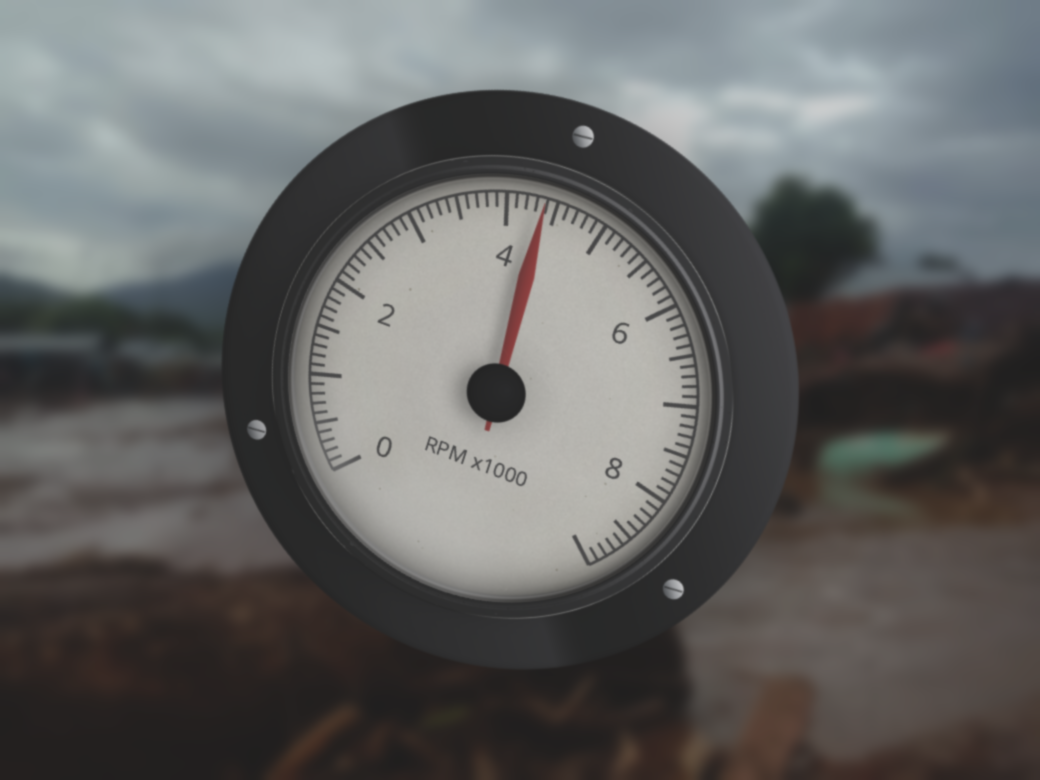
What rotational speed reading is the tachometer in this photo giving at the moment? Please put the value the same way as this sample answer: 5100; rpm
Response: 4400; rpm
